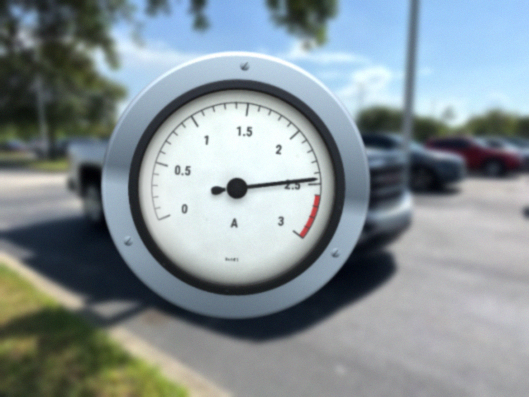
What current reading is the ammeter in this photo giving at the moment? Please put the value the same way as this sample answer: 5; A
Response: 2.45; A
